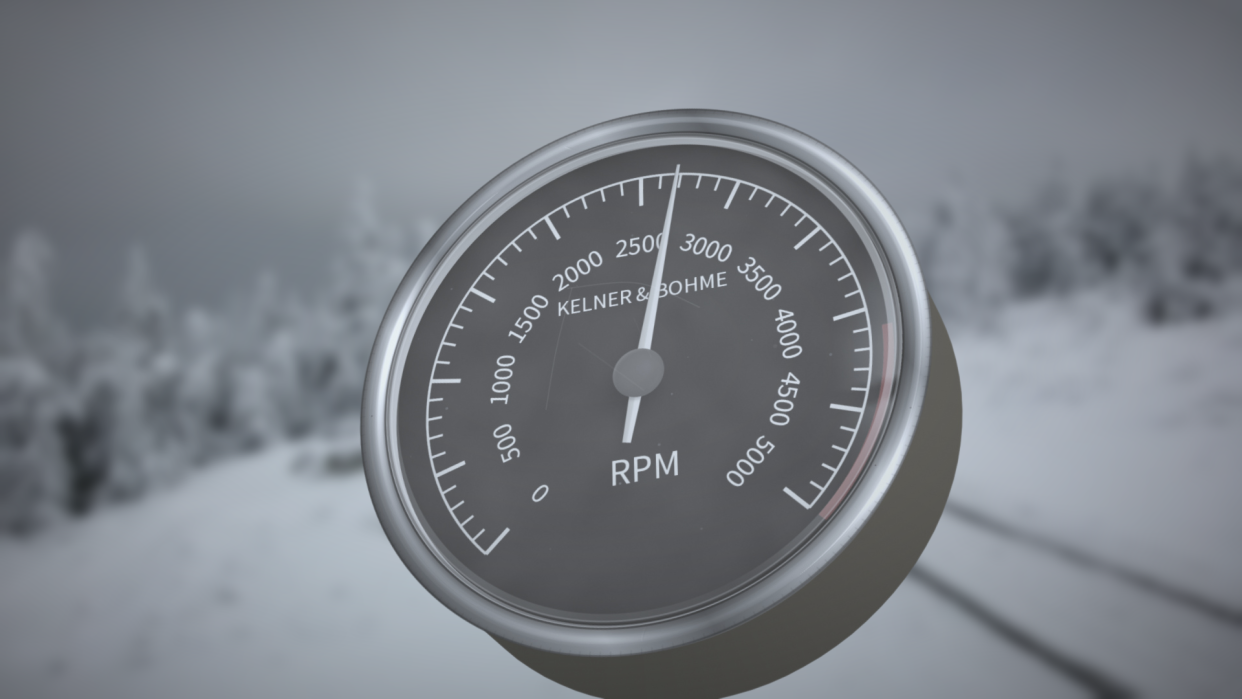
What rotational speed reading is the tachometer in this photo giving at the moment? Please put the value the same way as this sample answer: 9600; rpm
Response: 2700; rpm
